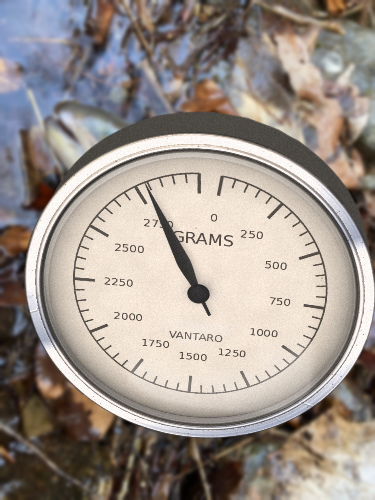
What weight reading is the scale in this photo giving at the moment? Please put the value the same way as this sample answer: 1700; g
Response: 2800; g
